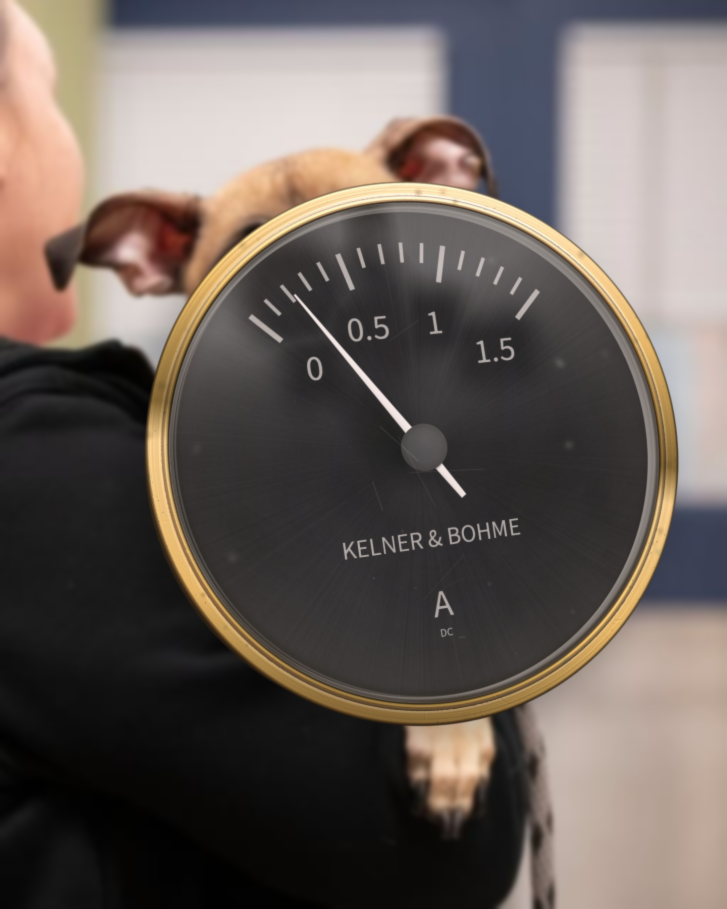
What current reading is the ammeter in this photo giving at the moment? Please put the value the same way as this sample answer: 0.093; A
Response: 0.2; A
